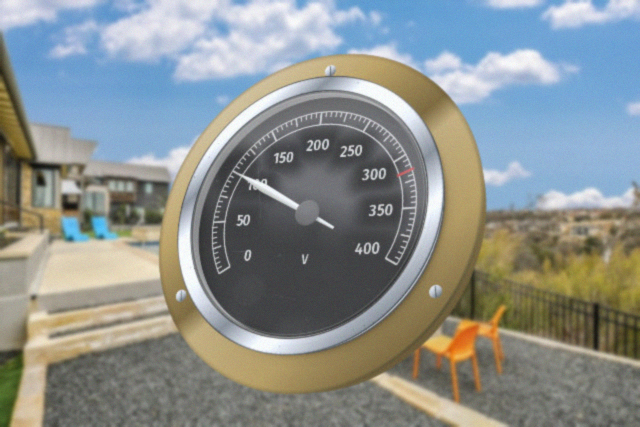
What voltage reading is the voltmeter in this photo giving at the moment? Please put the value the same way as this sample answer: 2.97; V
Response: 100; V
